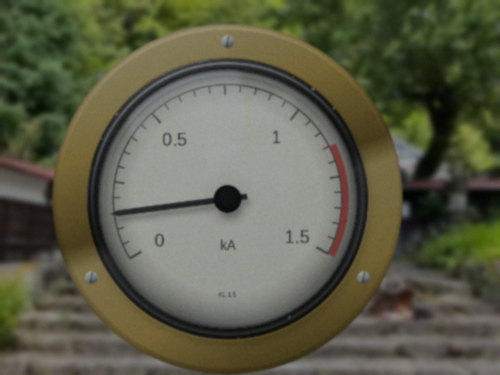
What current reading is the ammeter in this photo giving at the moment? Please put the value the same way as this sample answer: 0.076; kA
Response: 0.15; kA
